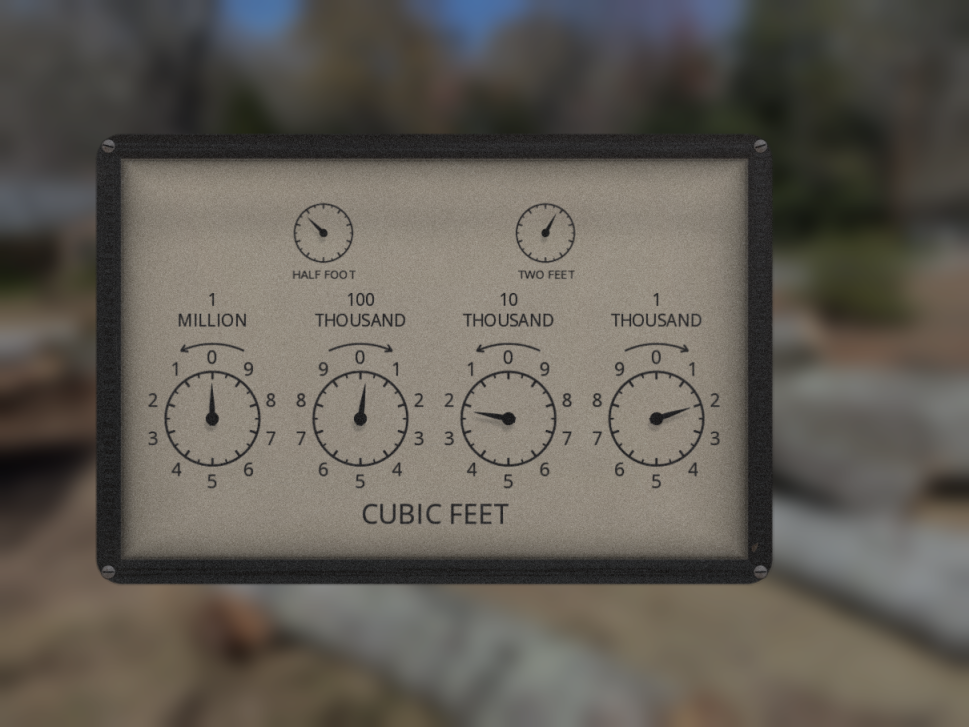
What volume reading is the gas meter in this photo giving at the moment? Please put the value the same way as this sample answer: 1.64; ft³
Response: 2200; ft³
